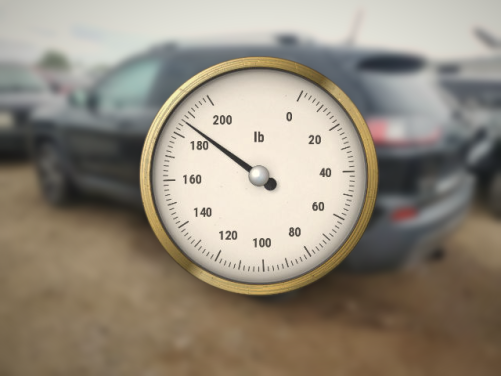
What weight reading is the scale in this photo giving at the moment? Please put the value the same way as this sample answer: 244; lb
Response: 186; lb
